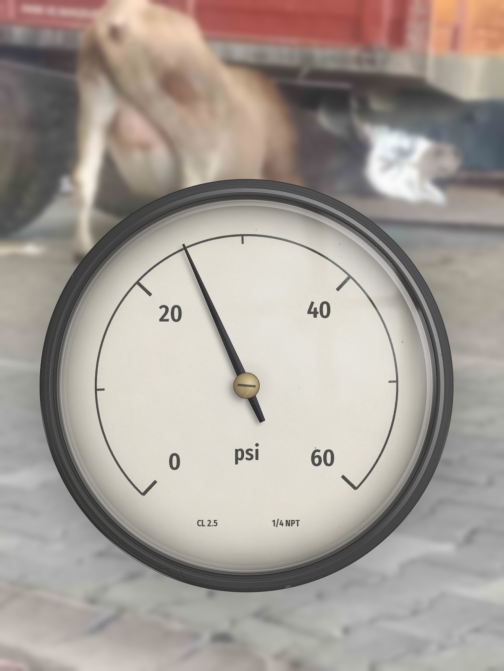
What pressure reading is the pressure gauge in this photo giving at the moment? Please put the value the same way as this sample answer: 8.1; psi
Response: 25; psi
